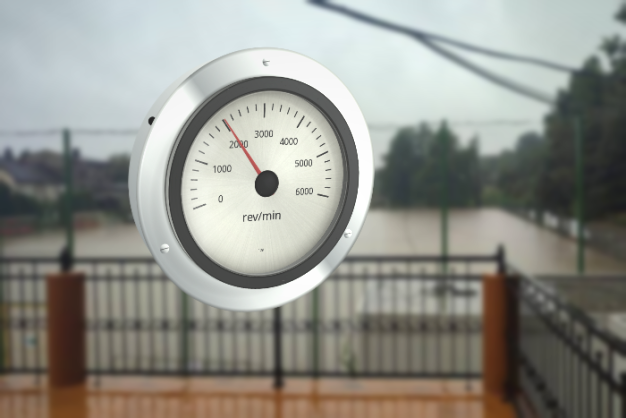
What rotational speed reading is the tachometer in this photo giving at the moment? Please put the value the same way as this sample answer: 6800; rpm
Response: 2000; rpm
